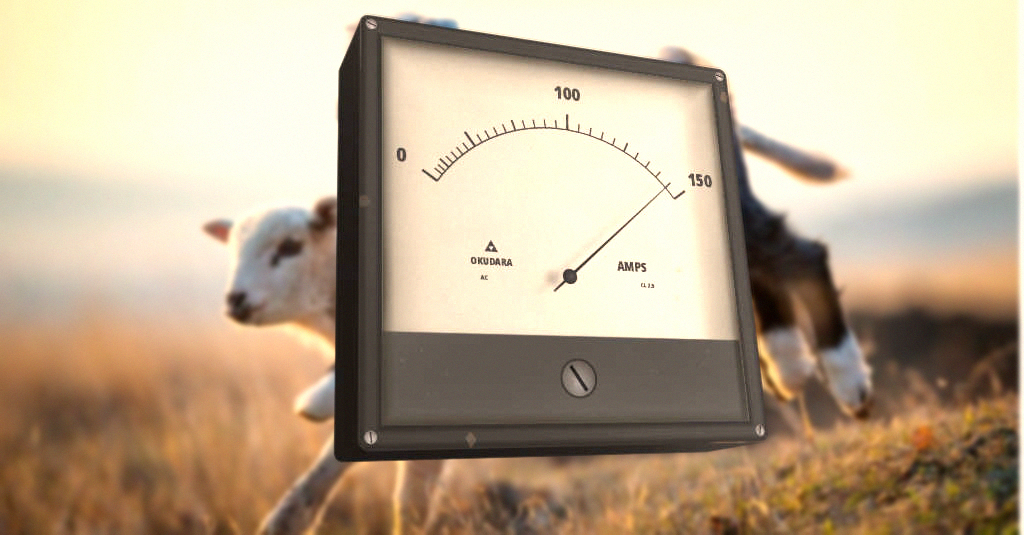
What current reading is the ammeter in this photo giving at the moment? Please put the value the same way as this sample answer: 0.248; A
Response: 145; A
